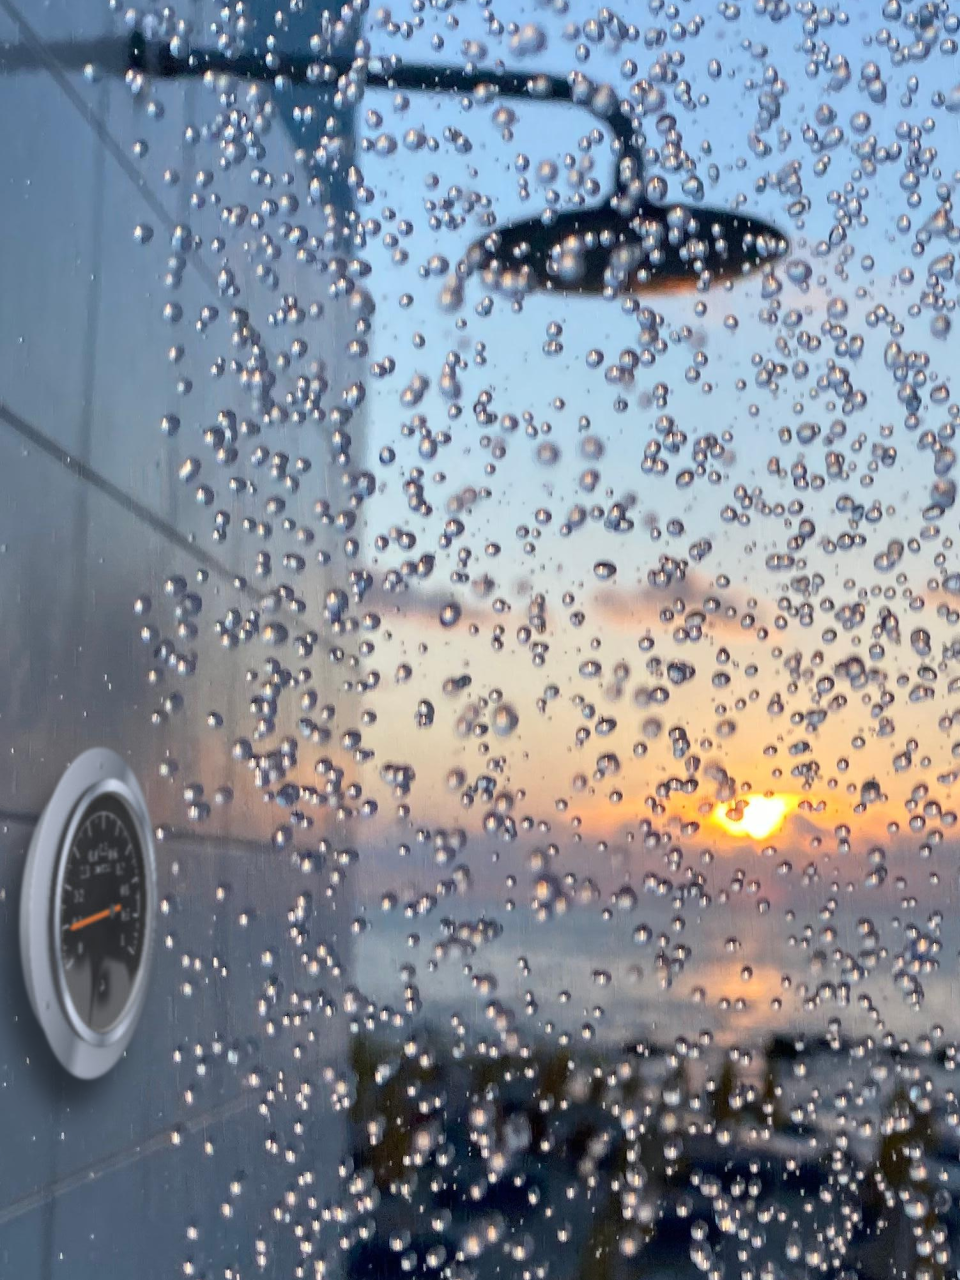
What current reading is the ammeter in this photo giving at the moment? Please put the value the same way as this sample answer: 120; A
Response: 0.1; A
